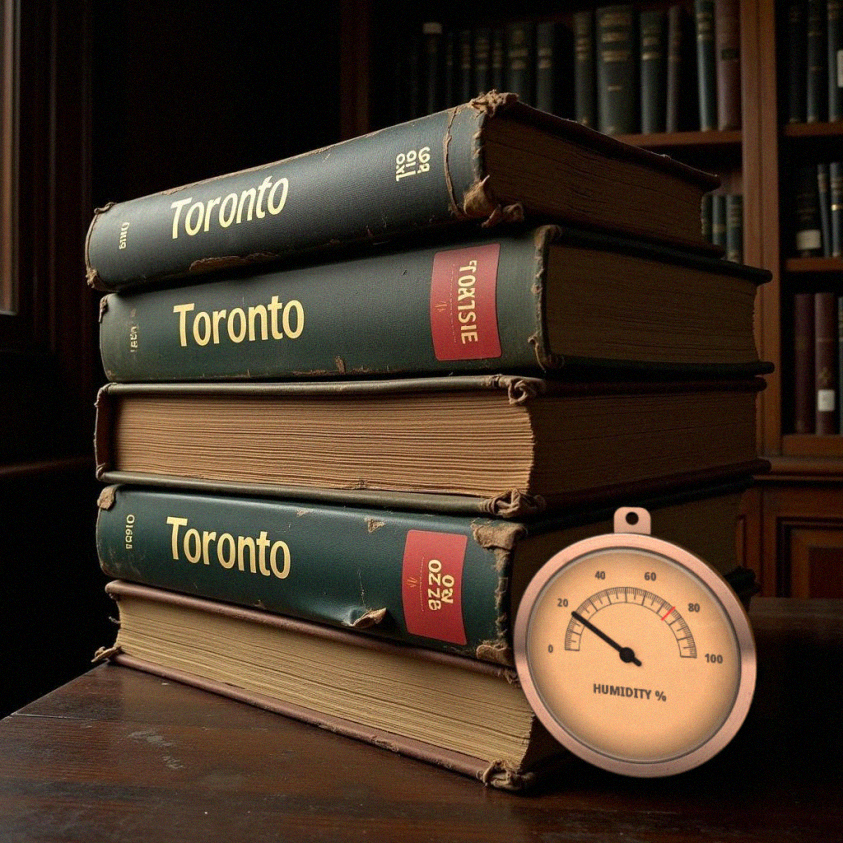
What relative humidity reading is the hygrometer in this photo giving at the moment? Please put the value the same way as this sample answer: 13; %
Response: 20; %
